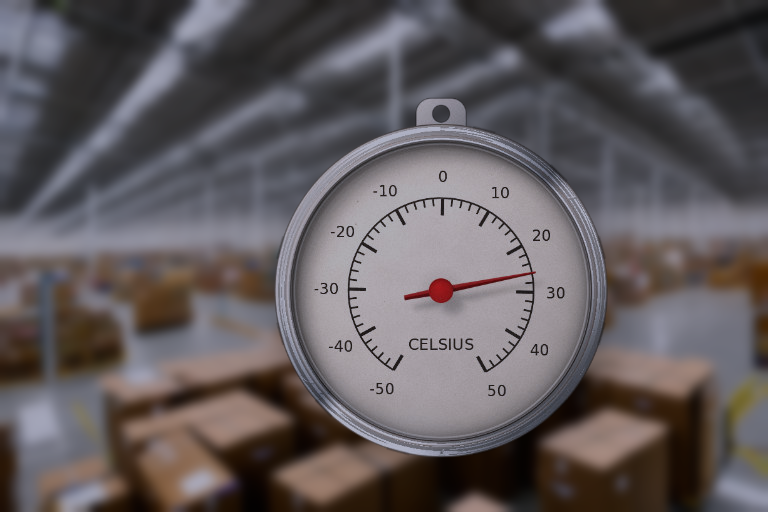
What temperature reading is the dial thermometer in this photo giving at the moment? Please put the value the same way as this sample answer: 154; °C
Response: 26; °C
